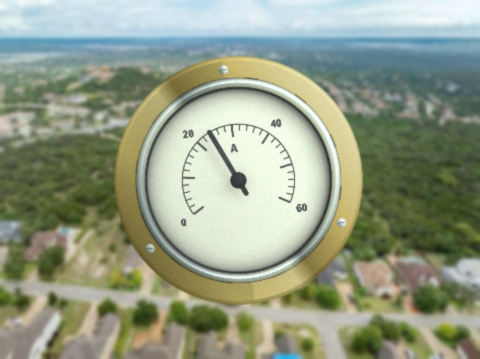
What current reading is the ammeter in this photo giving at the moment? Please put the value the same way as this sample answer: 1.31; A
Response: 24; A
